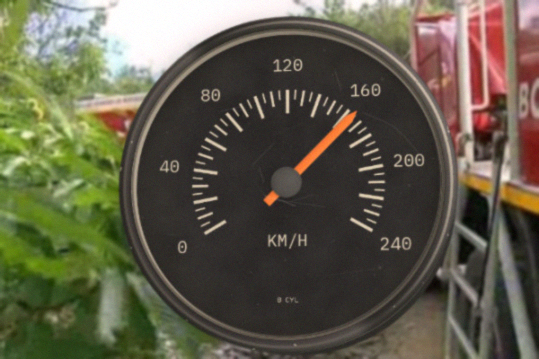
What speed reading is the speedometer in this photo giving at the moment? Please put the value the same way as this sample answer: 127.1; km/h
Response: 165; km/h
